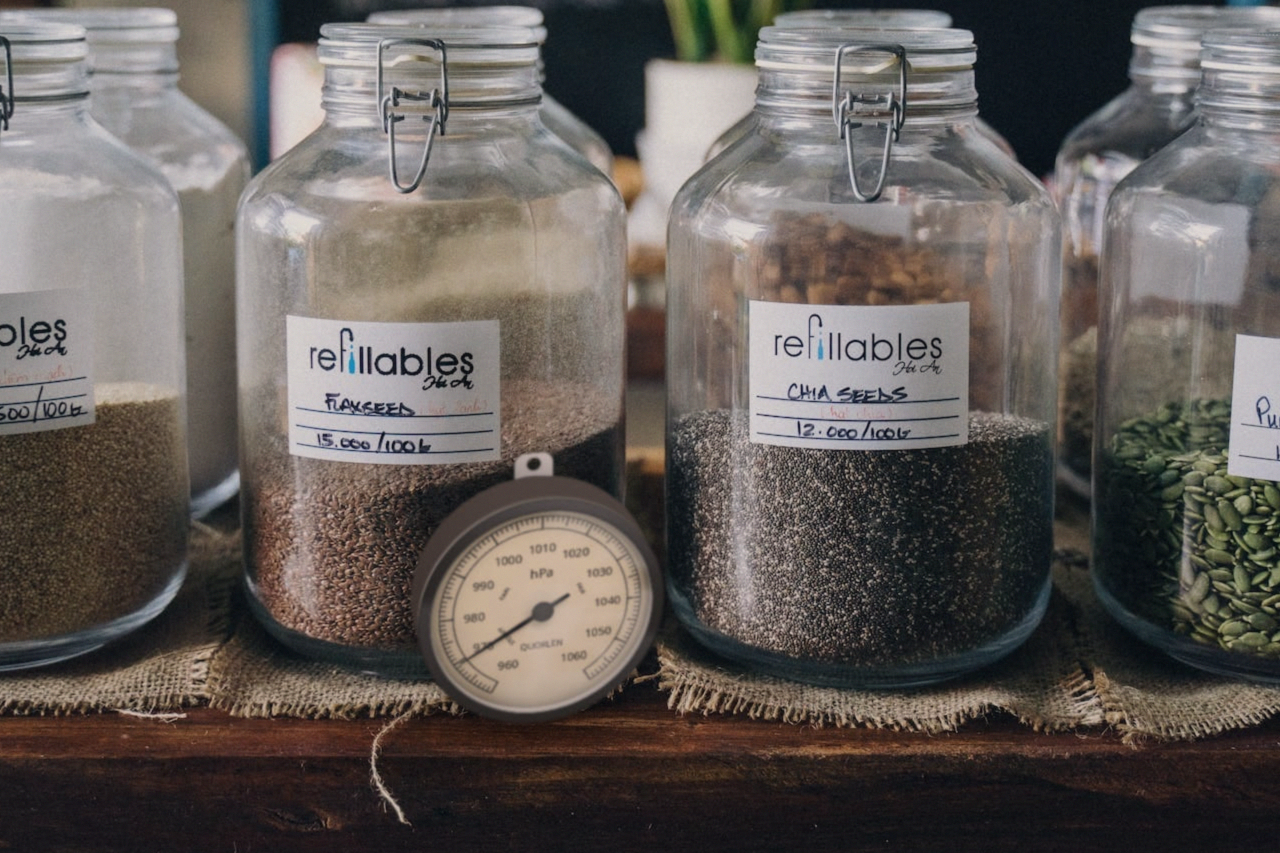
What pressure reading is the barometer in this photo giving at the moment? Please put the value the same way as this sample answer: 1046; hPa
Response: 970; hPa
